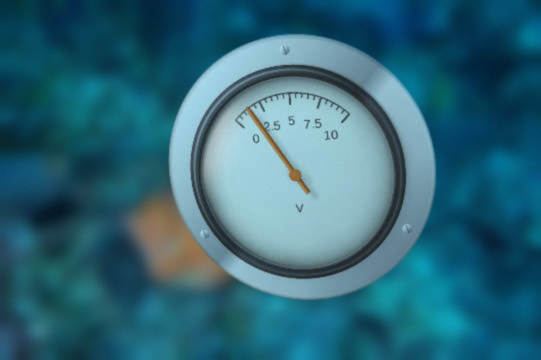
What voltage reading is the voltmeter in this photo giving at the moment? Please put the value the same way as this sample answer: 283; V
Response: 1.5; V
